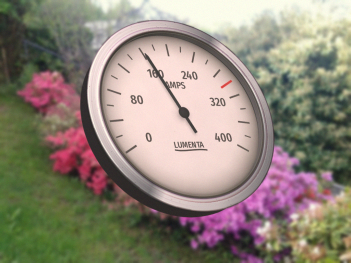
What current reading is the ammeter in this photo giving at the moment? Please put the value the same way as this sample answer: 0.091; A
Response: 160; A
